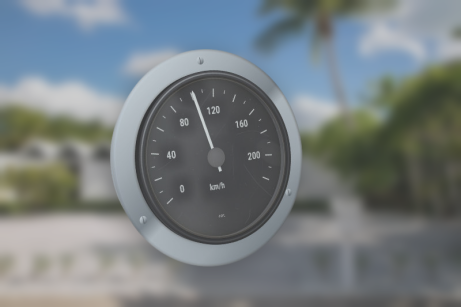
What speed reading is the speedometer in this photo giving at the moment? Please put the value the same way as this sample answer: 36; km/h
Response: 100; km/h
